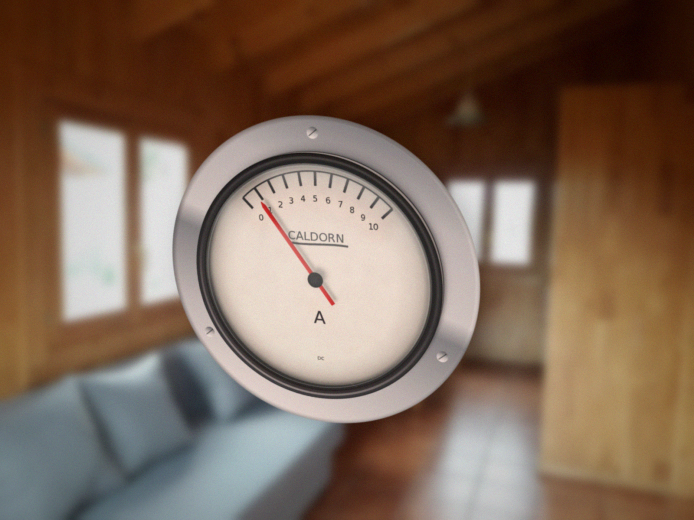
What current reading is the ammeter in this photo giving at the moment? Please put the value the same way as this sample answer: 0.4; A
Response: 1; A
